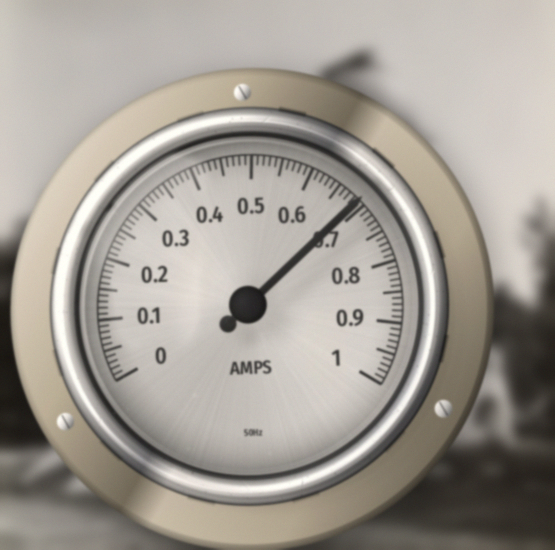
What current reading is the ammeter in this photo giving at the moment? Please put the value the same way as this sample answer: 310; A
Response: 0.69; A
